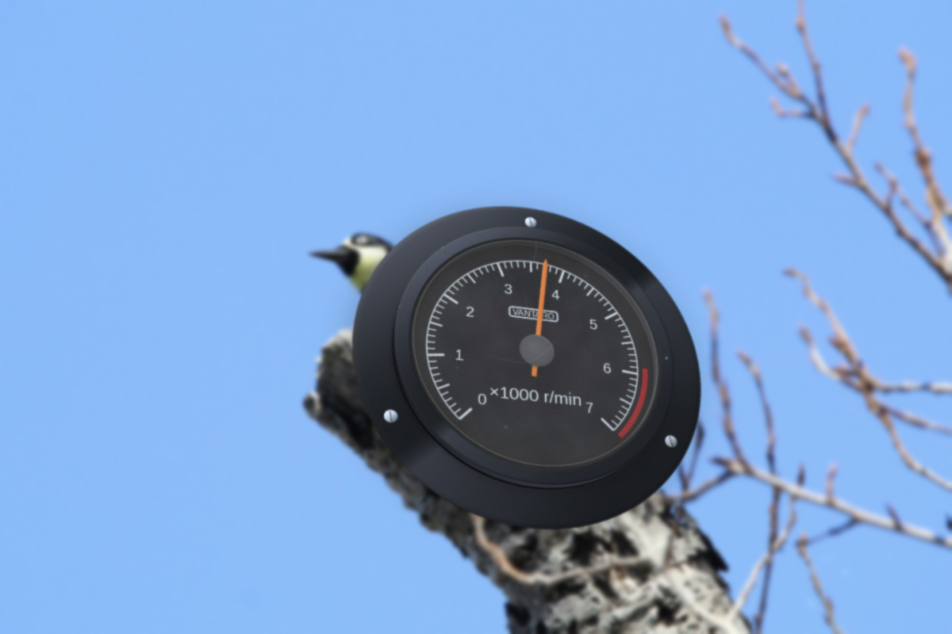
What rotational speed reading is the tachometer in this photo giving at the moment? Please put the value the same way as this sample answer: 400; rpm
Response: 3700; rpm
